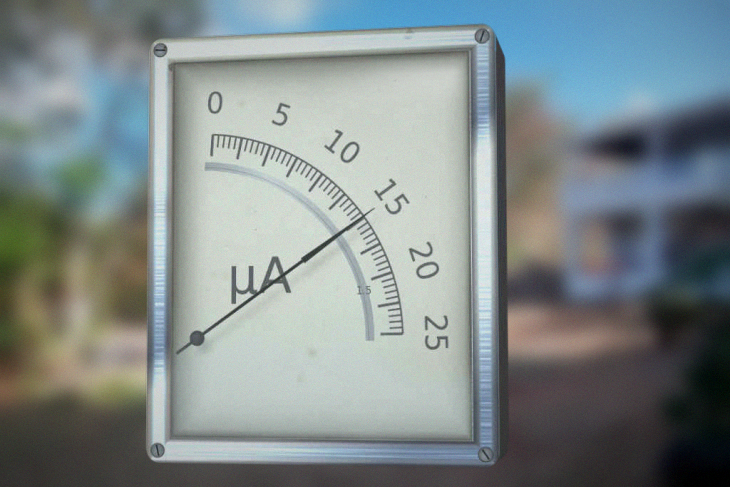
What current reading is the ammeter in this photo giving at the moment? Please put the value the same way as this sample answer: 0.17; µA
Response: 15; µA
